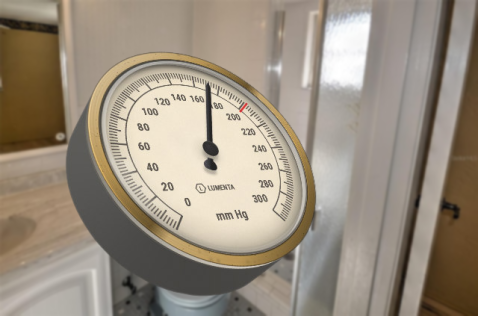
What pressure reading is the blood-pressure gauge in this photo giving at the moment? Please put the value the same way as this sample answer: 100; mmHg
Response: 170; mmHg
